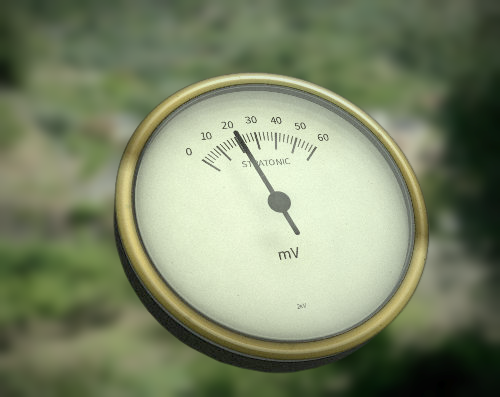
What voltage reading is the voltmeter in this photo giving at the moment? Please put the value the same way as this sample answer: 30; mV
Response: 20; mV
